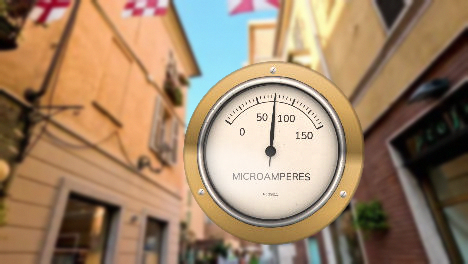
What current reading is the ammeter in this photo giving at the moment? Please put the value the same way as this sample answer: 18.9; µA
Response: 75; µA
